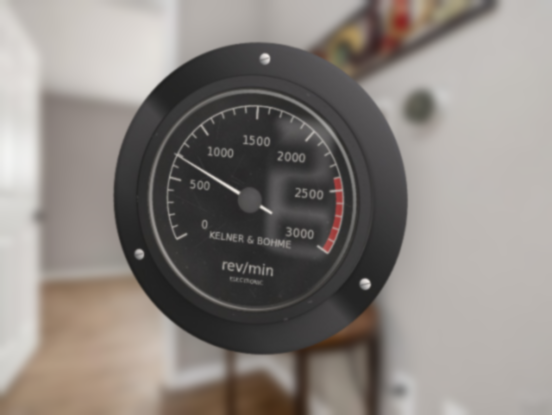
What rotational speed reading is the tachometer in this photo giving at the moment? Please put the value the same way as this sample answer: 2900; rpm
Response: 700; rpm
